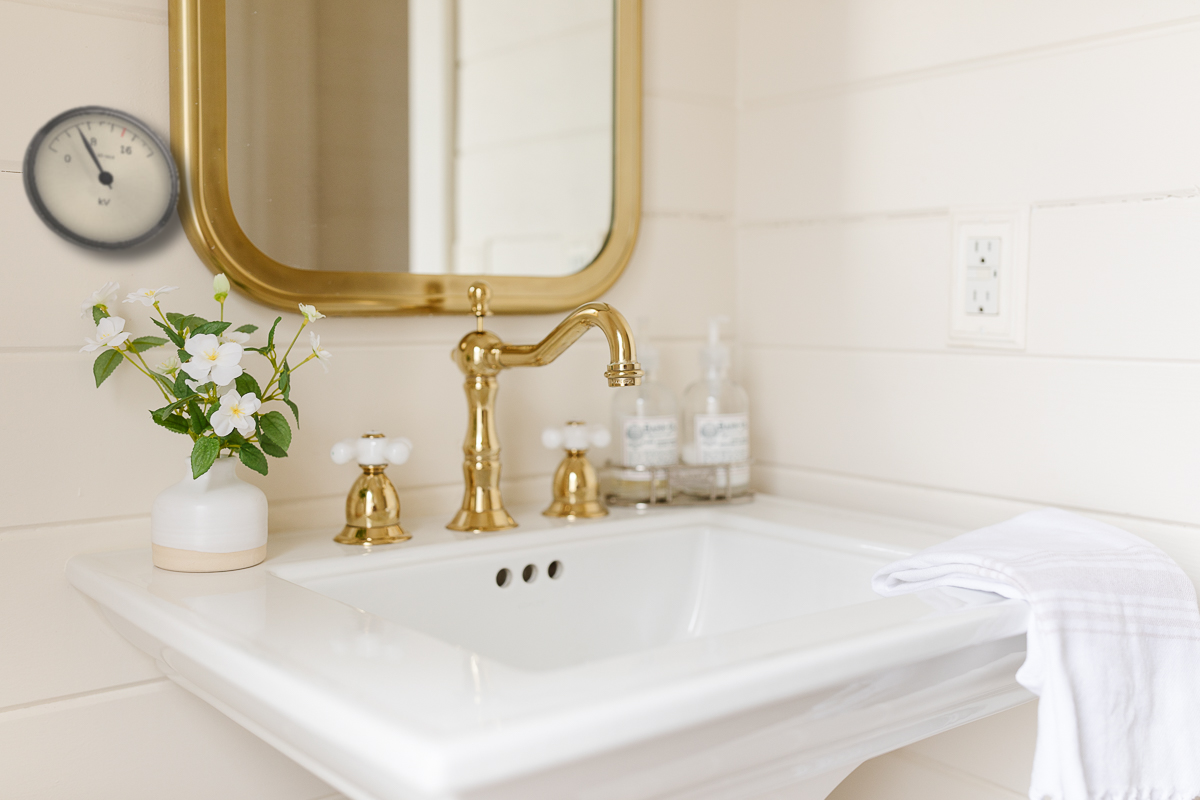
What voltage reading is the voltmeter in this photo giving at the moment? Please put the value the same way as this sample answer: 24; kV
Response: 6; kV
